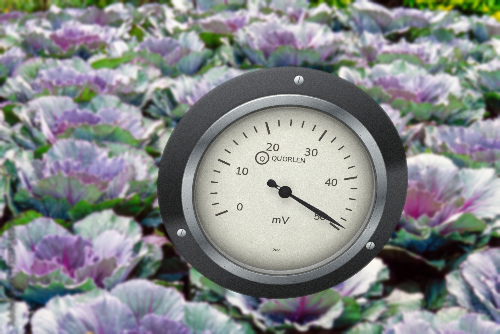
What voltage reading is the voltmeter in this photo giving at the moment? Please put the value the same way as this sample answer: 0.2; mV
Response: 49; mV
